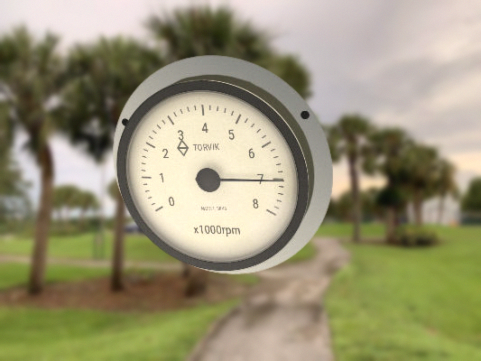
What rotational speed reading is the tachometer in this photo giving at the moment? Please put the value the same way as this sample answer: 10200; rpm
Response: 7000; rpm
